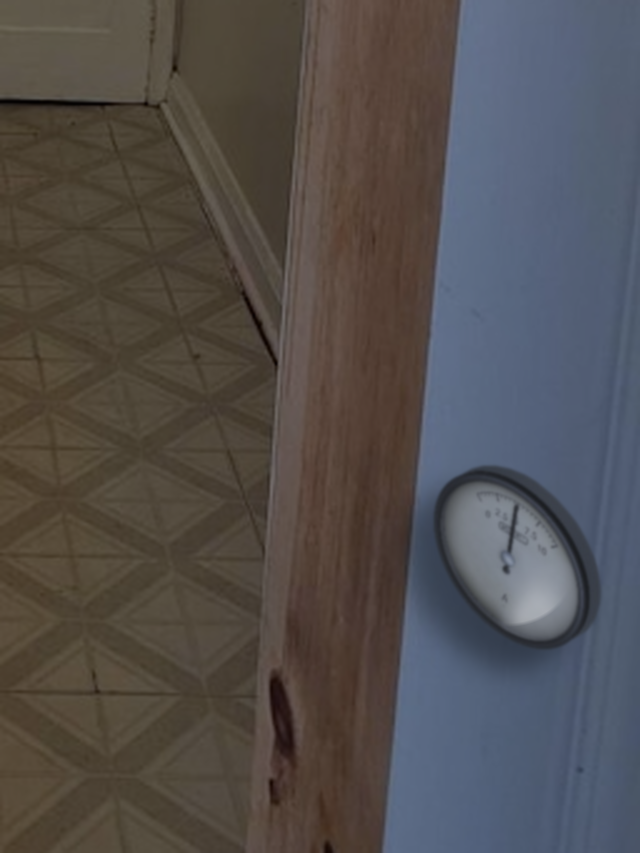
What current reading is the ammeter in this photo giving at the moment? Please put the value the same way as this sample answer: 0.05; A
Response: 5; A
